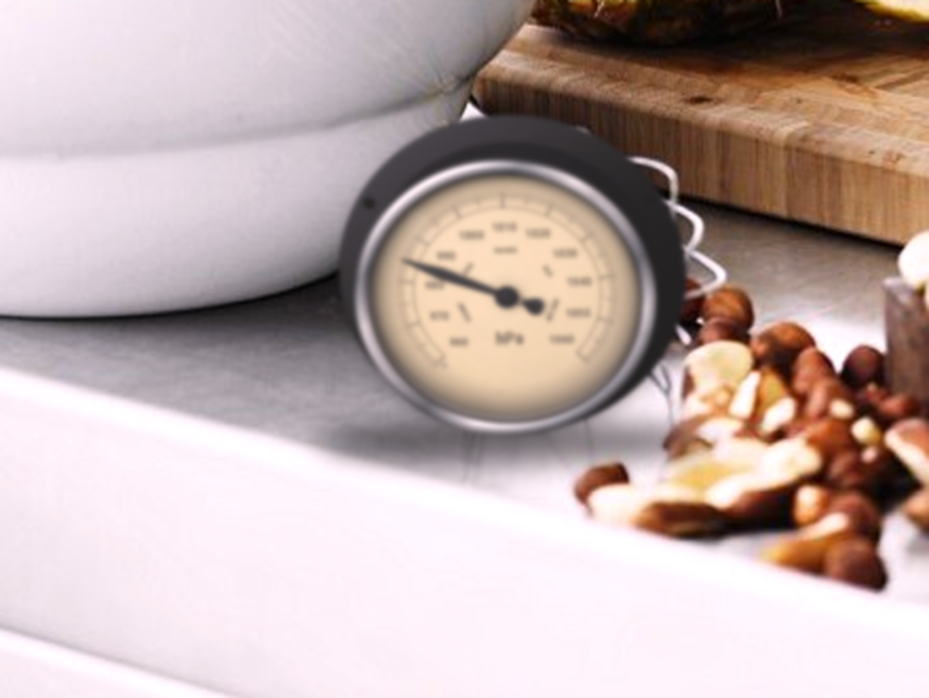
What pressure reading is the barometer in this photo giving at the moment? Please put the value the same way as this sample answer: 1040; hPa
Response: 985; hPa
